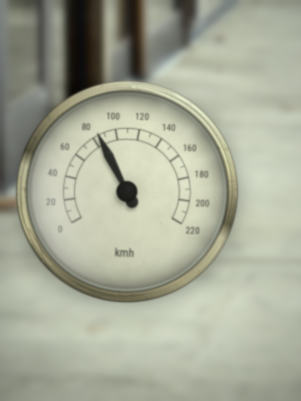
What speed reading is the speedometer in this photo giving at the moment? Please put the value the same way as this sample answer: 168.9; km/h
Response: 85; km/h
